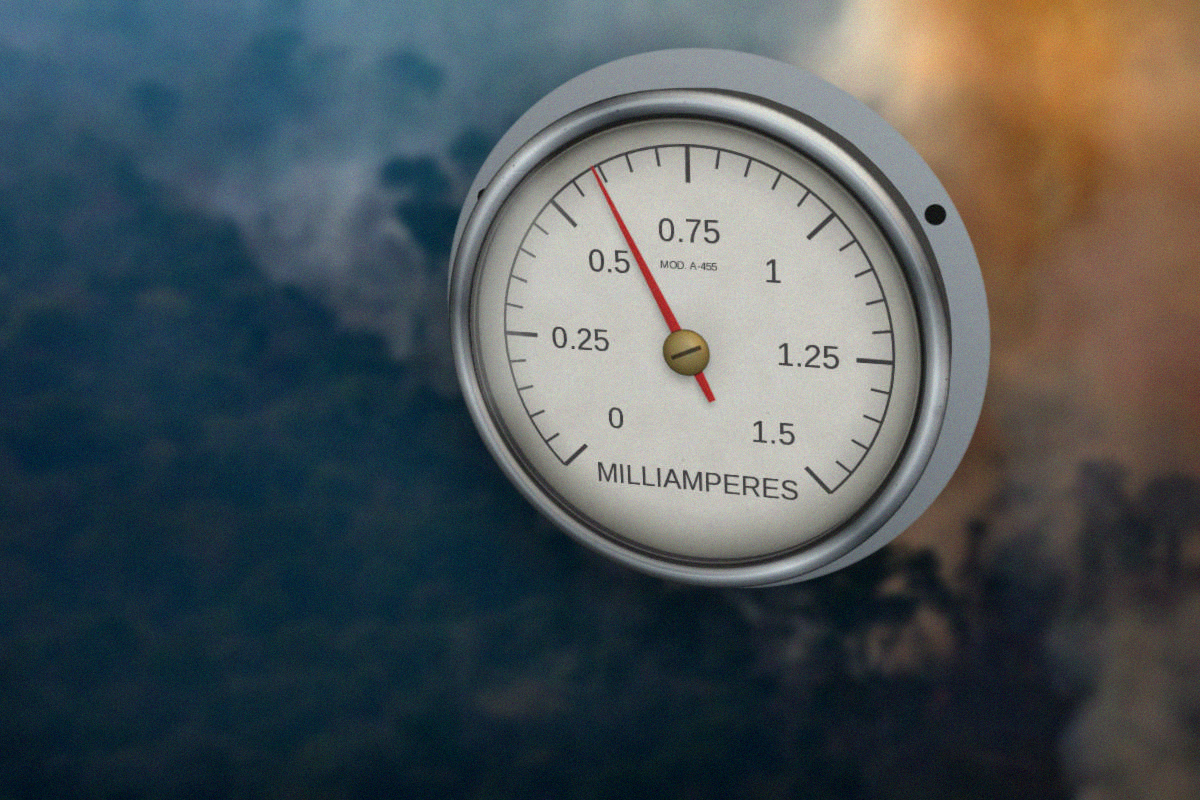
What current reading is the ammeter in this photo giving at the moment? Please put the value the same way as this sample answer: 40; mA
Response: 0.6; mA
